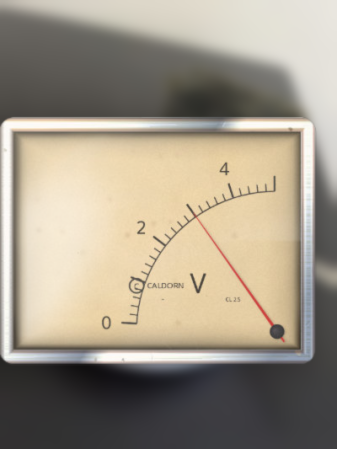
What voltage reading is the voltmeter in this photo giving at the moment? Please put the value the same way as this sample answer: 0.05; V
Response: 3; V
